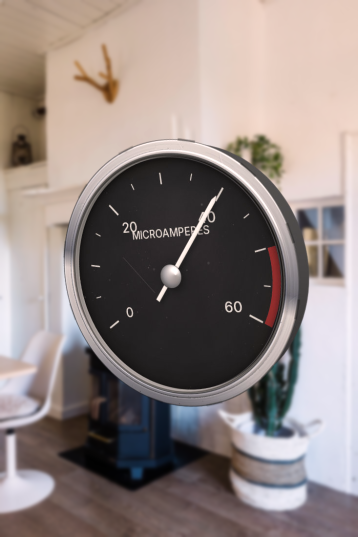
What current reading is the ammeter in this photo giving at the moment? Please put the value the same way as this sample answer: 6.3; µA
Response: 40; µA
